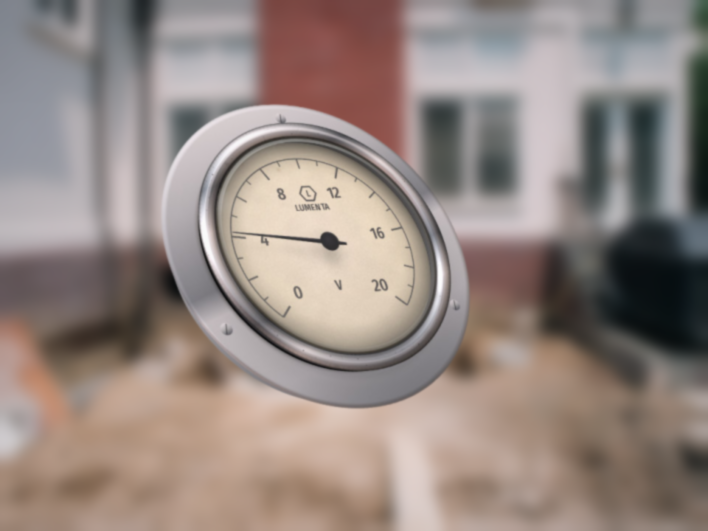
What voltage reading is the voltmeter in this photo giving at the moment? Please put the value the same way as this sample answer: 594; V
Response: 4; V
